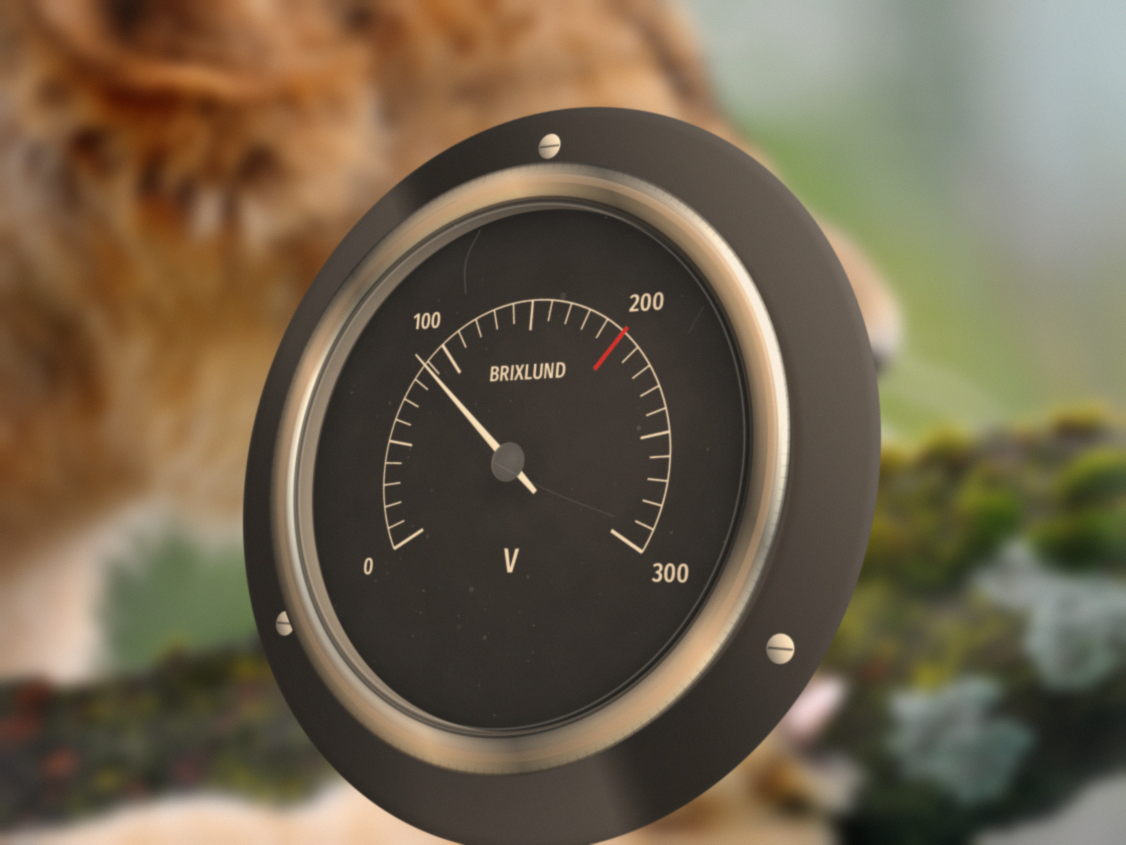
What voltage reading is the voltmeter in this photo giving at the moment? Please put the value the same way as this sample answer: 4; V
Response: 90; V
